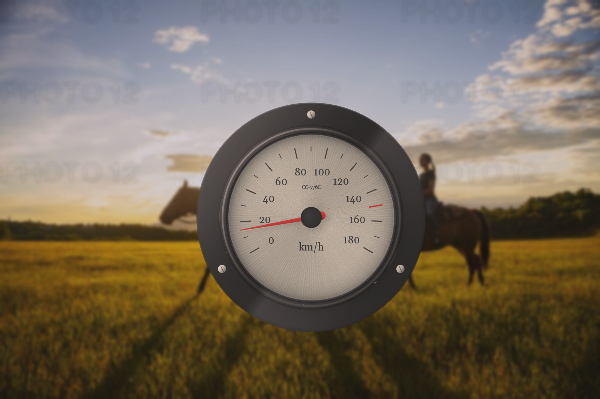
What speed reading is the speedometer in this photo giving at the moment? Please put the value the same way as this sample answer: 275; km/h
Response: 15; km/h
